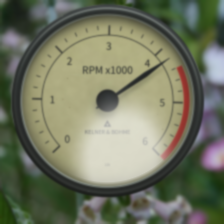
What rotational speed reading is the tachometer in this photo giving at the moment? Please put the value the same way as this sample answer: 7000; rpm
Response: 4200; rpm
